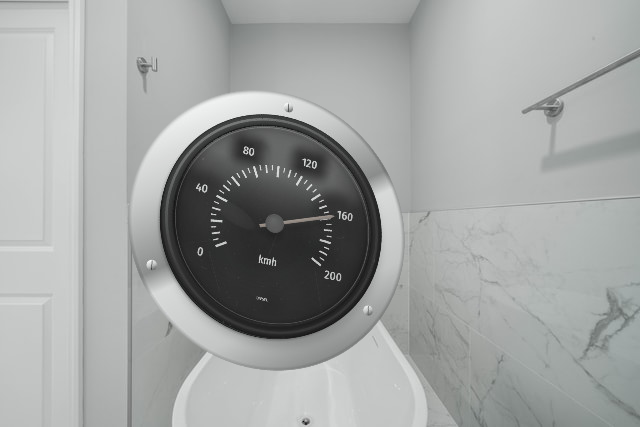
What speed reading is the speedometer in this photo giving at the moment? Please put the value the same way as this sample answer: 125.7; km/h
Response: 160; km/h
